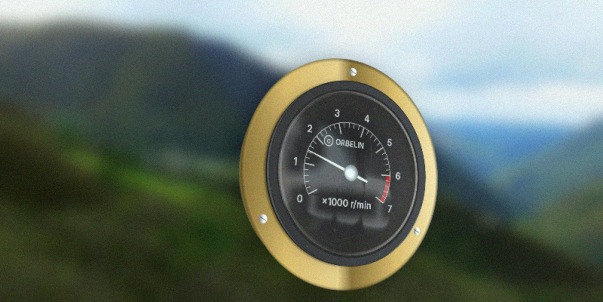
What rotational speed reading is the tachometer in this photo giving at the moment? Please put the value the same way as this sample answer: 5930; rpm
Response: 1400; rpm
